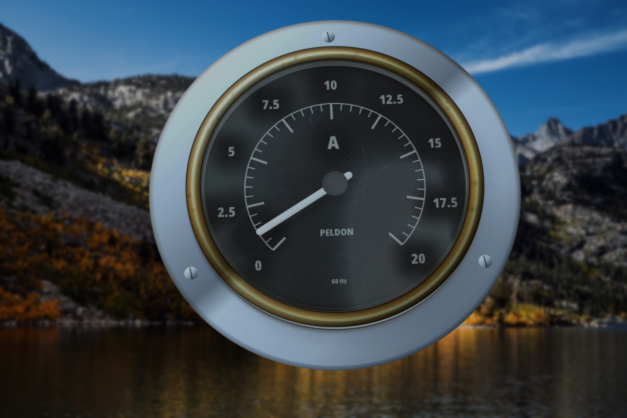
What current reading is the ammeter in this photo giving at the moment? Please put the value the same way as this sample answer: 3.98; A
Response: 1; A
